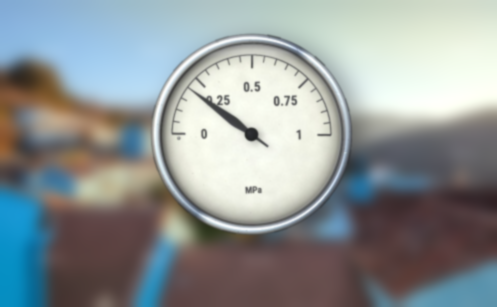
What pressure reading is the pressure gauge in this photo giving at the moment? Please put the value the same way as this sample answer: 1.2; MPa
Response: 0.2; MPa
